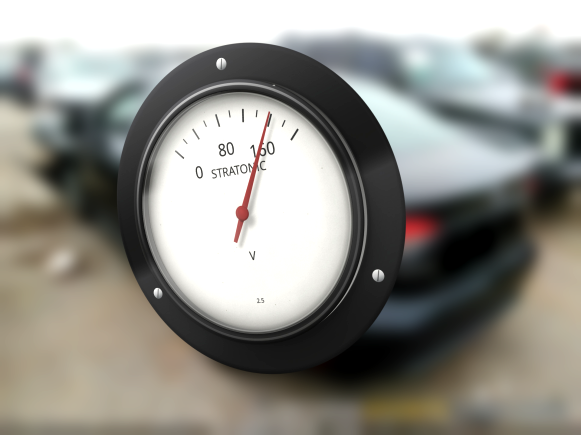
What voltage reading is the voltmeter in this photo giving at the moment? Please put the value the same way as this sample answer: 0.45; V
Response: 160; V
